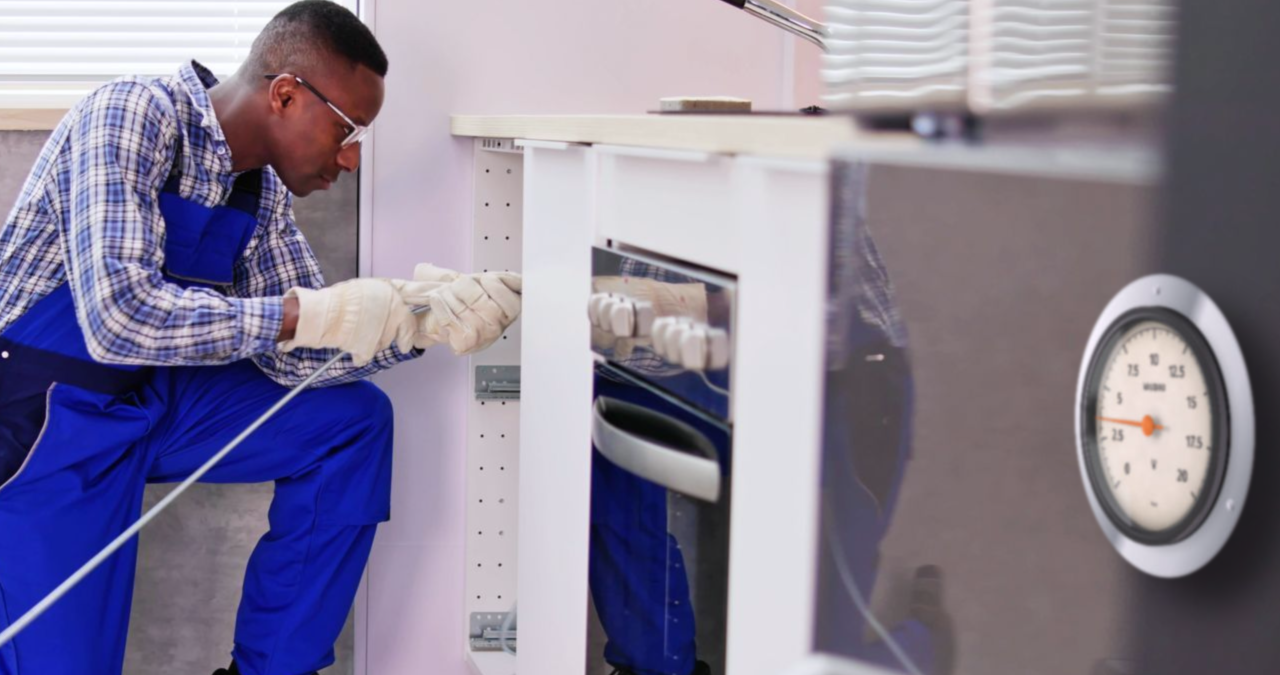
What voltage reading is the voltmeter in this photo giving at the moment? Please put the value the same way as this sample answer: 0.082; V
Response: 3.5; V
